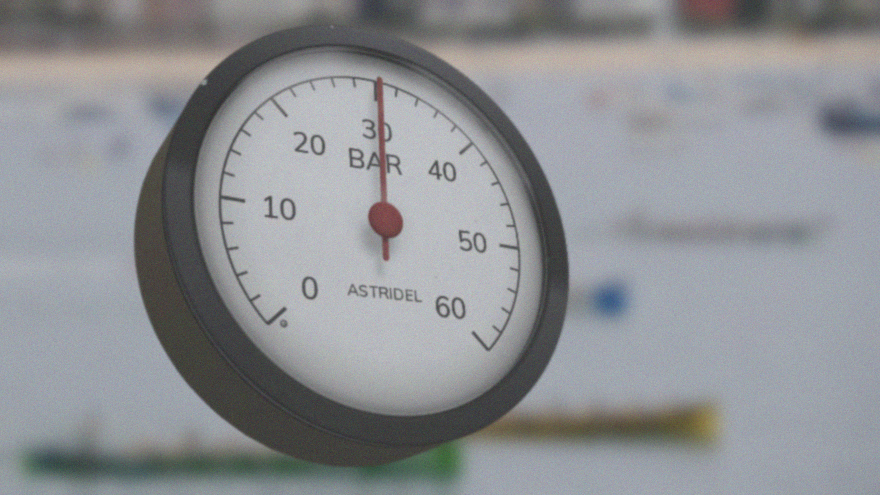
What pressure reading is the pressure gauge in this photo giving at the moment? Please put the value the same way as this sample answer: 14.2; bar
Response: 30; bar
